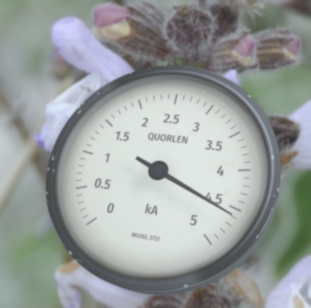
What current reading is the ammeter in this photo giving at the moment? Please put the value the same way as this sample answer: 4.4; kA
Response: 4.6; kA
